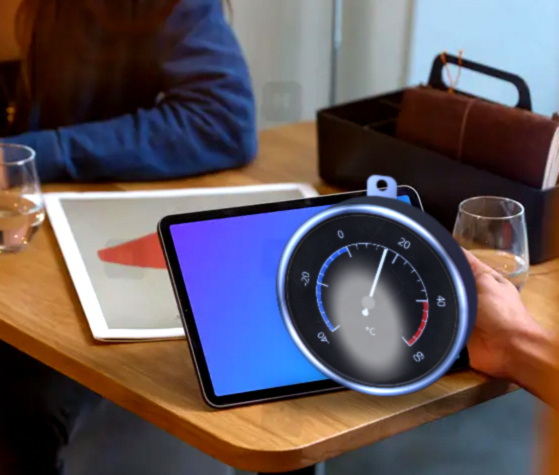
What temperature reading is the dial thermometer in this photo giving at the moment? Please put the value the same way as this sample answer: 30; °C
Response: 16; °C
